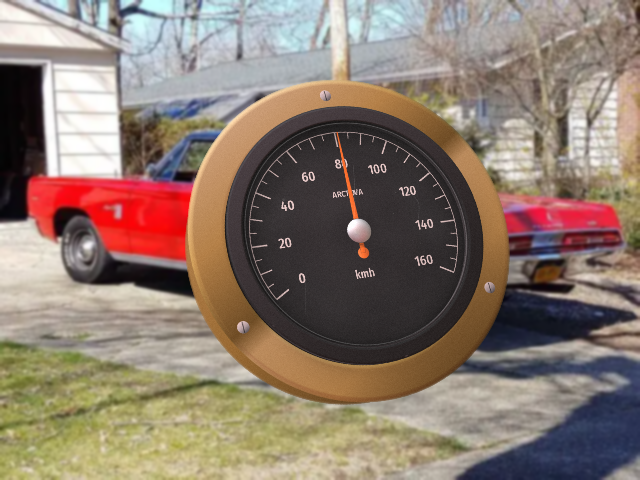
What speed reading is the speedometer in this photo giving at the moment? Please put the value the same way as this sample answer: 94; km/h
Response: 80; km/h
